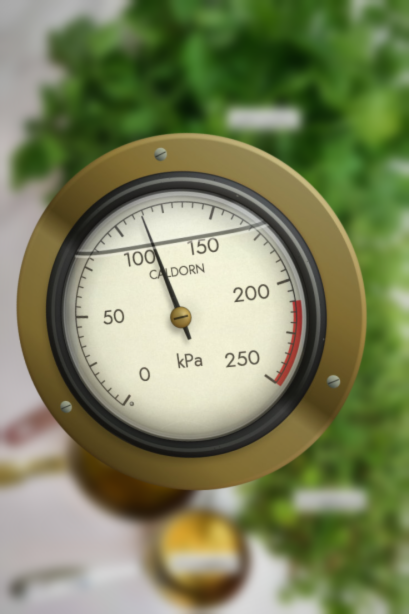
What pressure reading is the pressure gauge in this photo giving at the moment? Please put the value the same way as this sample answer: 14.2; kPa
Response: 115; kPa
